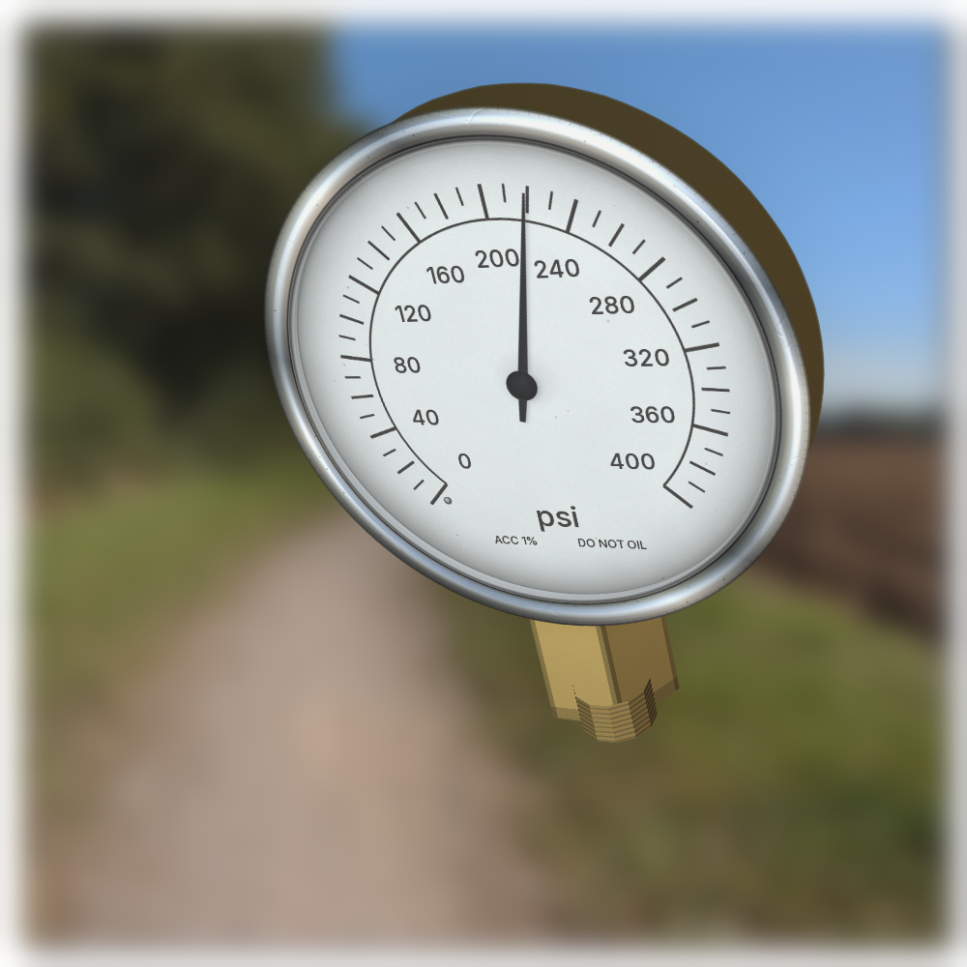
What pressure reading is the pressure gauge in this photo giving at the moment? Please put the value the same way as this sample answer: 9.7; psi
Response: 220; psi
